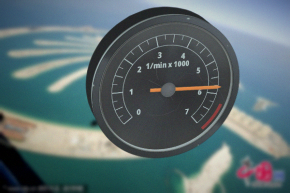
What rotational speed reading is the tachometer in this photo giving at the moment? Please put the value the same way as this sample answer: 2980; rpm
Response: 5750; rpm
